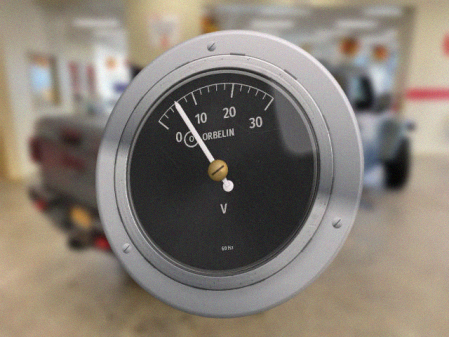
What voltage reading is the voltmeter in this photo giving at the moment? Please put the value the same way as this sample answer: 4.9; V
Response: 6; V
